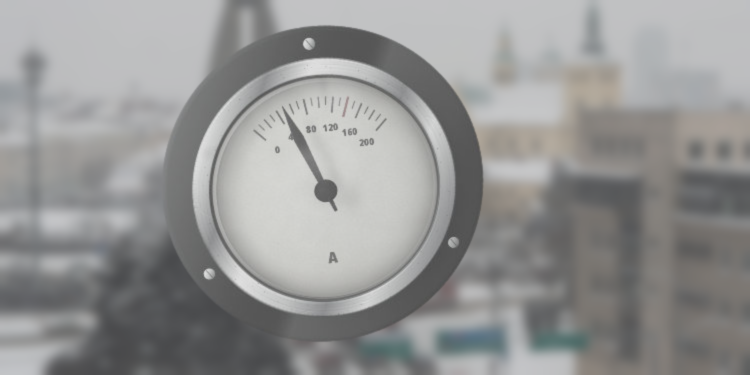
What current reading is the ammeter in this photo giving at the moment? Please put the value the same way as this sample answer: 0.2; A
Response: 50; A
